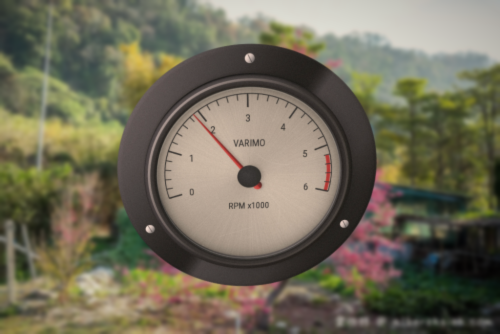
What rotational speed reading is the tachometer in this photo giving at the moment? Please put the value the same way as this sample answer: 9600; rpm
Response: 1900; rpm
